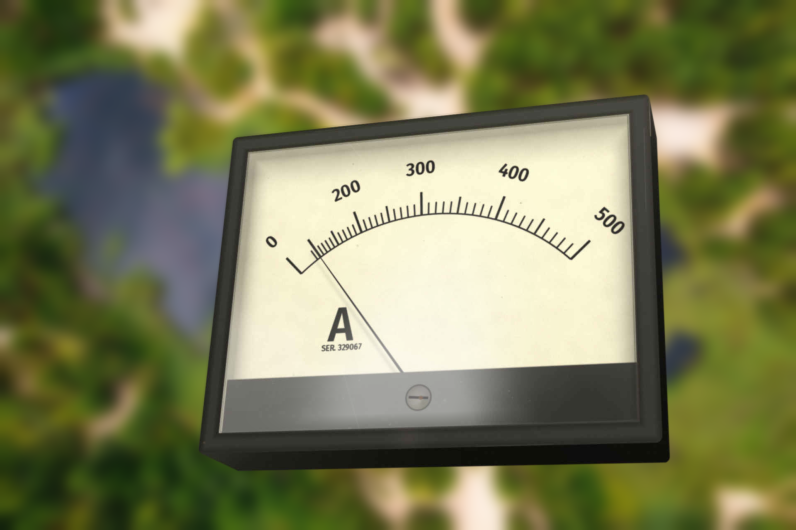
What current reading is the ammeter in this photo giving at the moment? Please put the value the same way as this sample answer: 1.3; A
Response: 100; A
